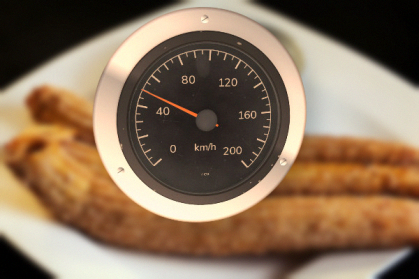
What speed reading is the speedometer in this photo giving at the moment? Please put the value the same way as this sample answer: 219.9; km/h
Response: 50; km/h
